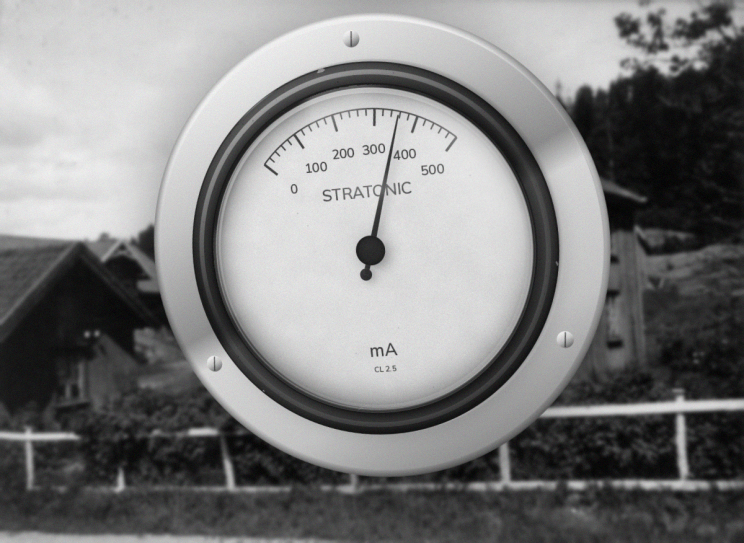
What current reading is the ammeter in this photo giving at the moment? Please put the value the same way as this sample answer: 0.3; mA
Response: 360; mA
